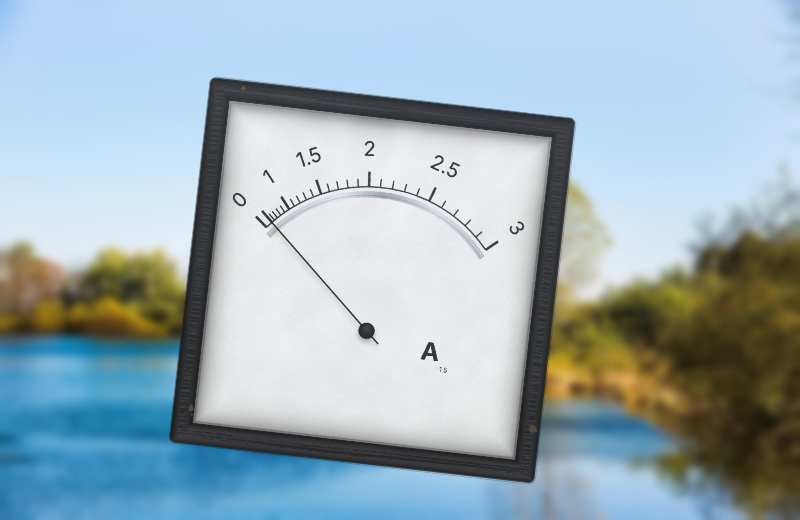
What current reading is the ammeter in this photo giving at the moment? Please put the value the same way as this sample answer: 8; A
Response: 0.5; A
